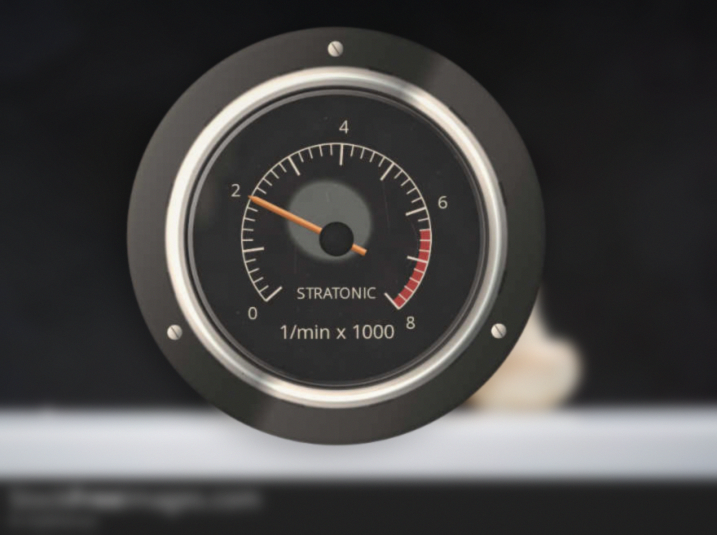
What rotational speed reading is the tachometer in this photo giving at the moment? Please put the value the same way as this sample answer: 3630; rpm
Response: 2000; rpm
